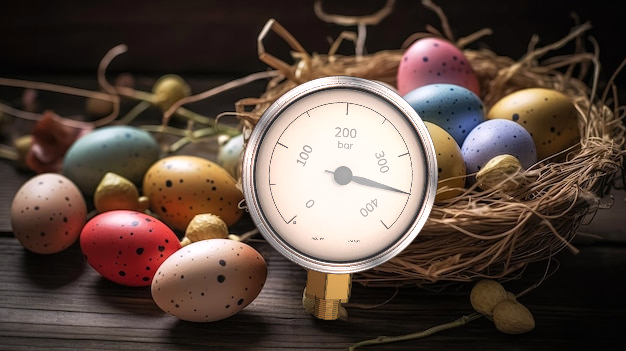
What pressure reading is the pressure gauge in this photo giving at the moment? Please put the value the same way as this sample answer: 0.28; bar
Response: 350; bar
